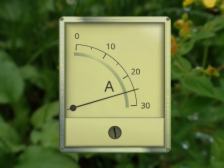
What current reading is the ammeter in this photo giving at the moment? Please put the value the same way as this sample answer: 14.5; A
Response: 25; A
